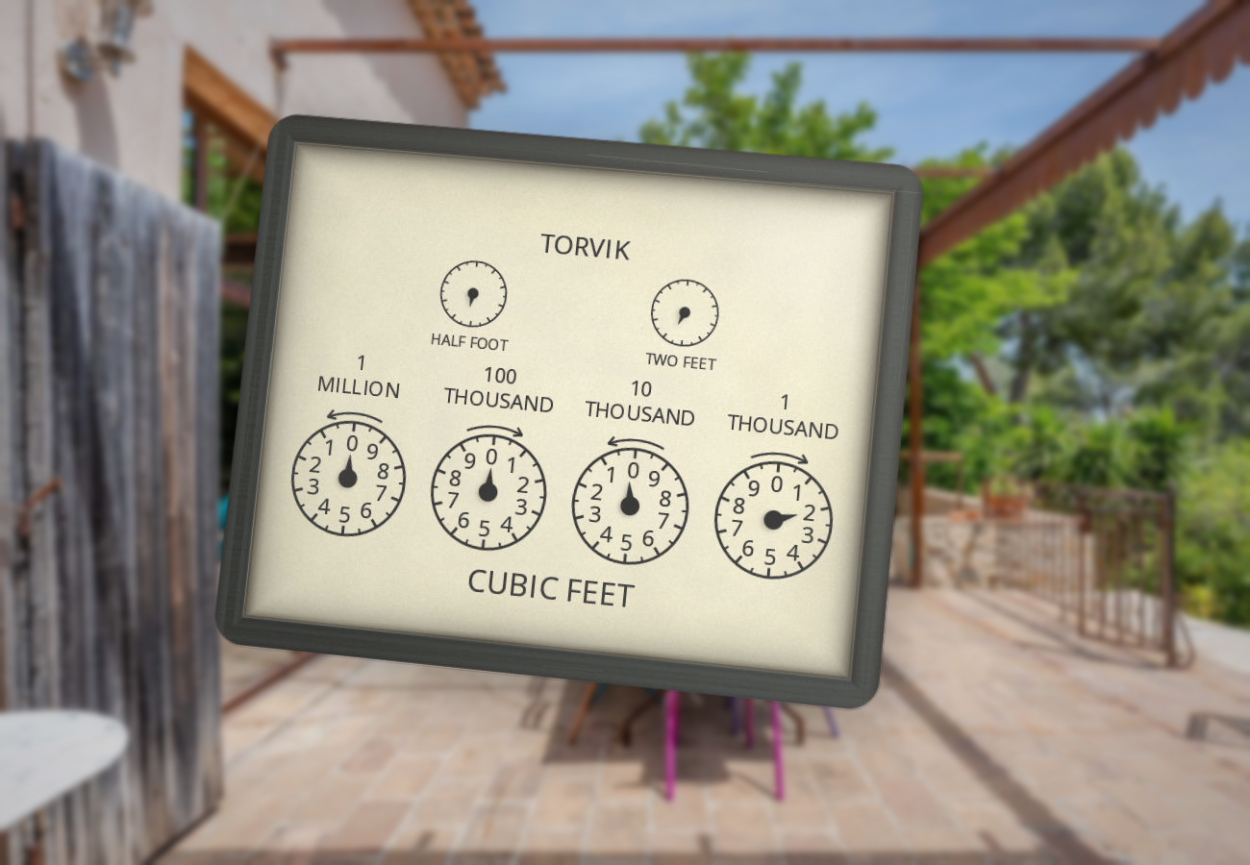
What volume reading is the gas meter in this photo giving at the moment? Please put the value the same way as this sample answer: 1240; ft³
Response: 200; ft³
